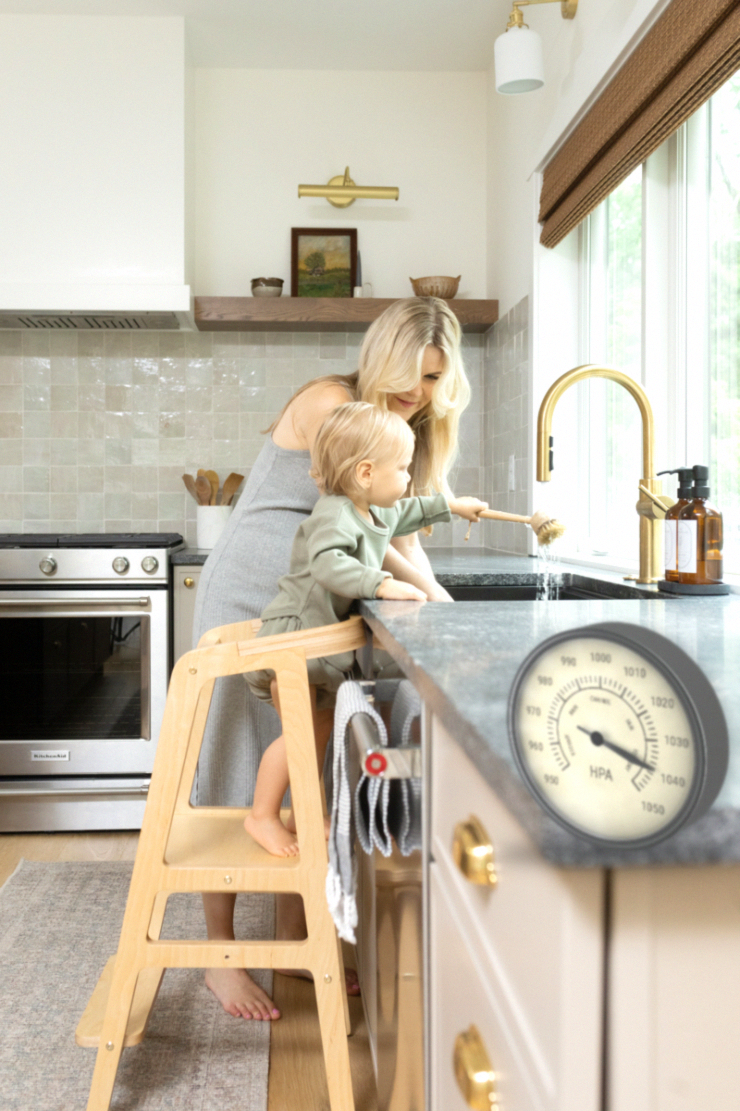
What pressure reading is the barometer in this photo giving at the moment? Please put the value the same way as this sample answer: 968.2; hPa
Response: 1040; hPa
